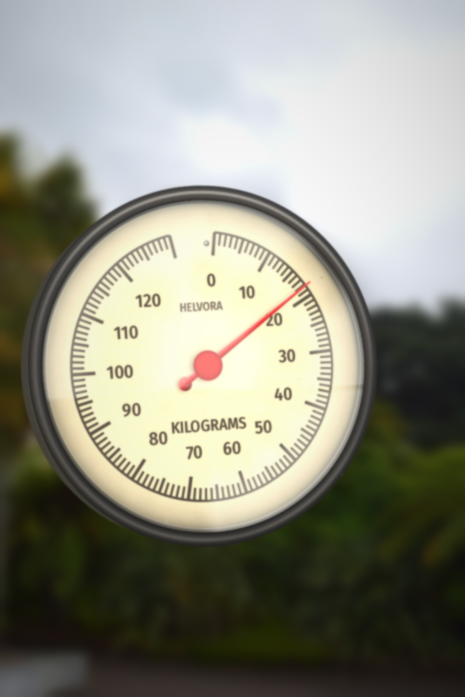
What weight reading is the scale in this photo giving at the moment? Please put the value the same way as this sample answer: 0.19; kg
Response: 18; kg
